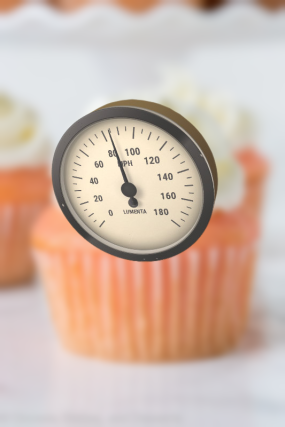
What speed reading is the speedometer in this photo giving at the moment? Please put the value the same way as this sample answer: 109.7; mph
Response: 85; mph
